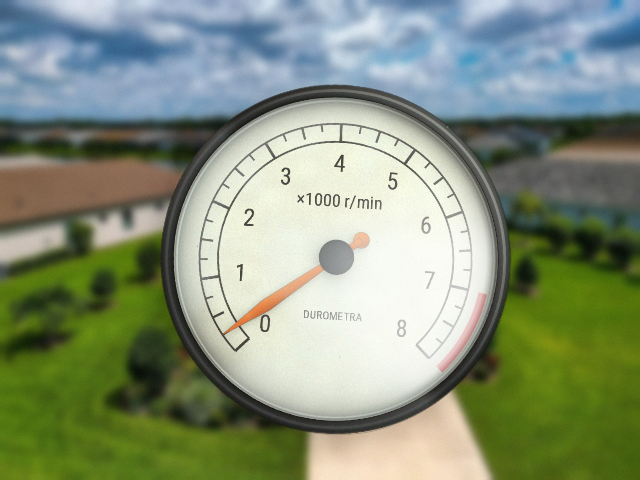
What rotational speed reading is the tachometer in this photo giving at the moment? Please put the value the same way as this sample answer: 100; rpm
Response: 250; rpm
